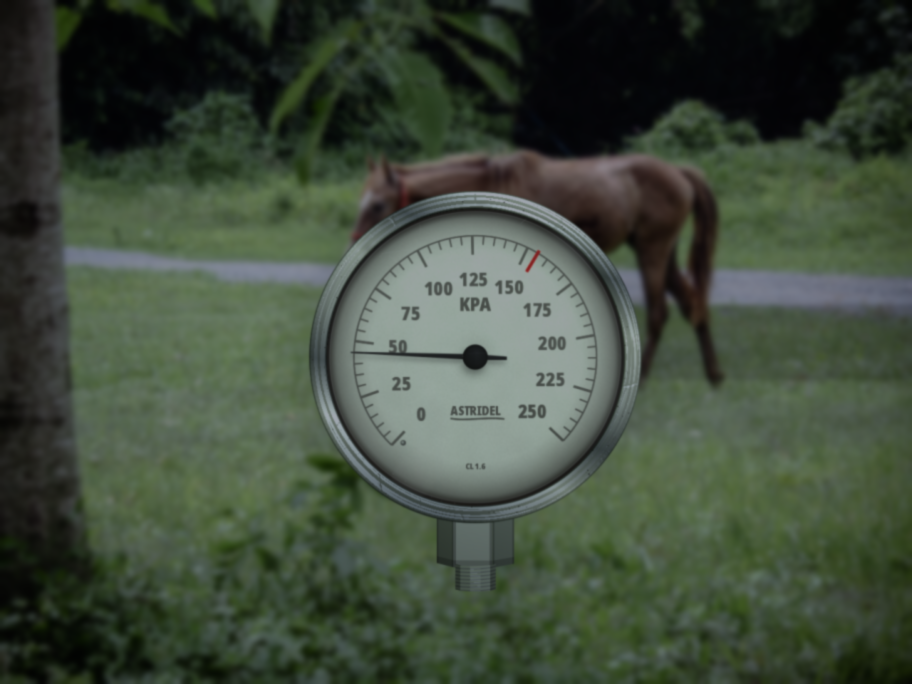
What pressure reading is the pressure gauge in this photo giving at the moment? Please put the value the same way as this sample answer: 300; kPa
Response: 45; kPa
